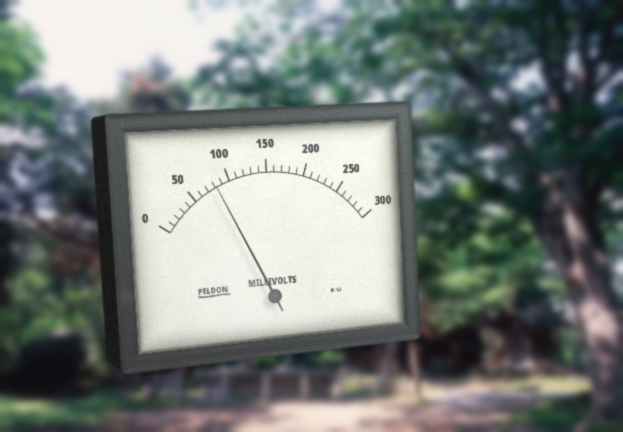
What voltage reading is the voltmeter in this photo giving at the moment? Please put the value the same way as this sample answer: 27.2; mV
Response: 80; mV
